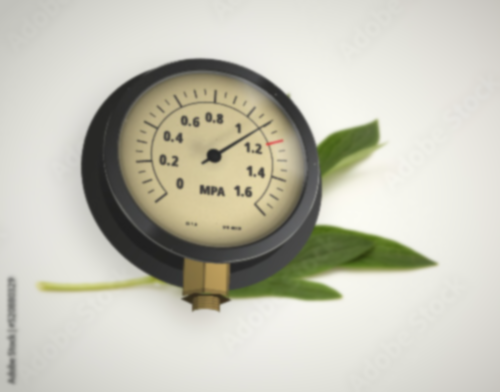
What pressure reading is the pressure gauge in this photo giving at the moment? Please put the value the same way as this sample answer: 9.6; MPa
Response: 1.1; MPa
